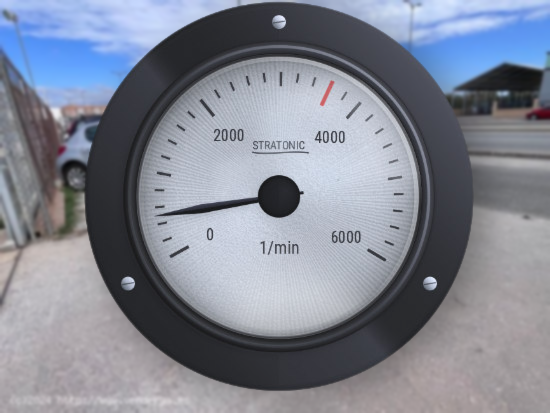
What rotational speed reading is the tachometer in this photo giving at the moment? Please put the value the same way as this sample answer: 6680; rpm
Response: 500; rpm
